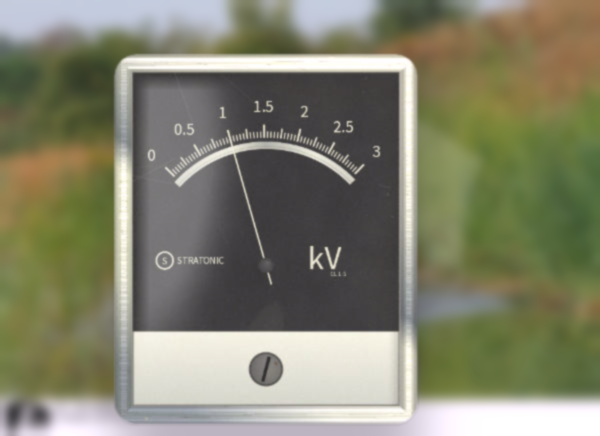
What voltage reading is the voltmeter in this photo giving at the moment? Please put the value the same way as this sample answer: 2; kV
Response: 1; kV
